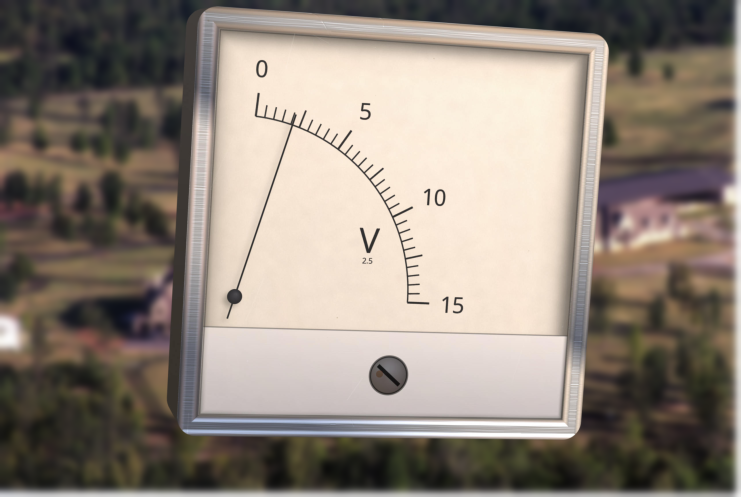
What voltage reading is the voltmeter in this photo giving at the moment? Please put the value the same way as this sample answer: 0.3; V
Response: 2; V
